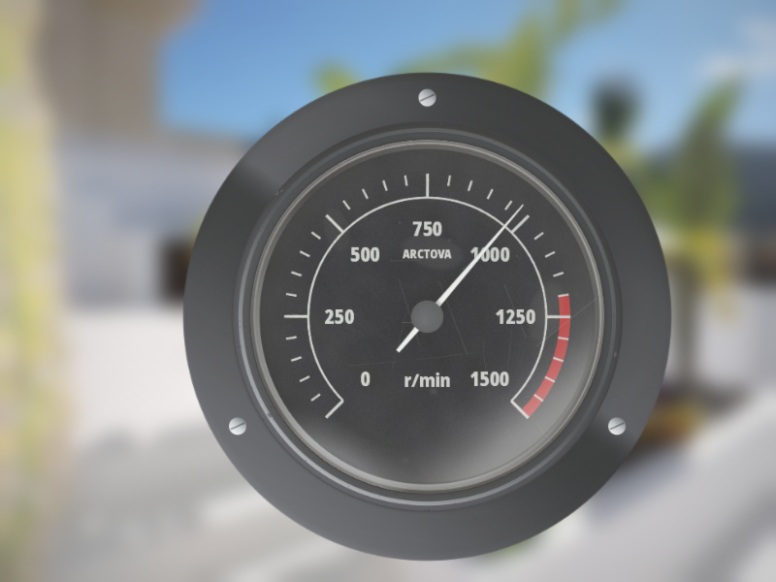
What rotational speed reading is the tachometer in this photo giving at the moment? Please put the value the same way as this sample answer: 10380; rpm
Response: 975; rpm
